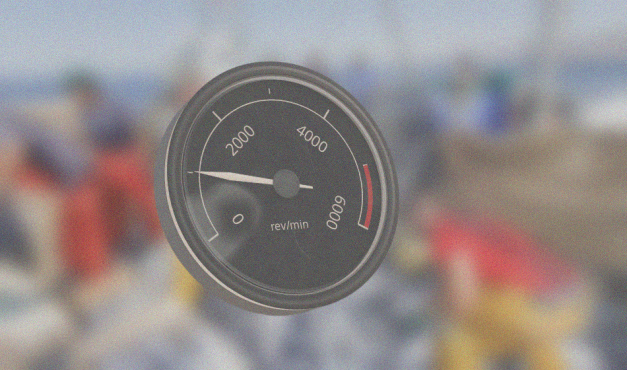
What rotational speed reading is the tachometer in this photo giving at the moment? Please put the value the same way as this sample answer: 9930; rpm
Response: 1000; rpm
